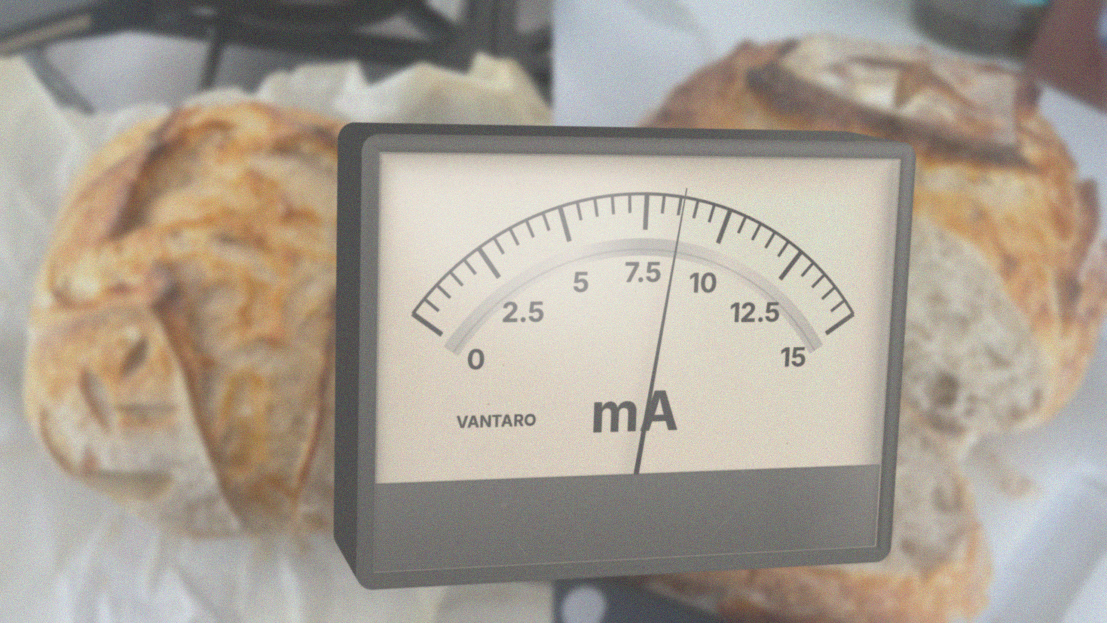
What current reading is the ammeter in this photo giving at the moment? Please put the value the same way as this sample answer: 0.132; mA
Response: 8.5; mA
